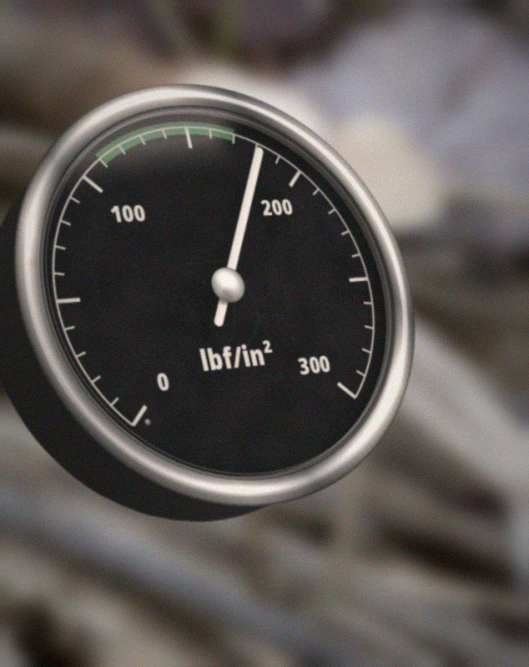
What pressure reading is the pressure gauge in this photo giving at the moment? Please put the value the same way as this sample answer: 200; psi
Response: 180; psi
